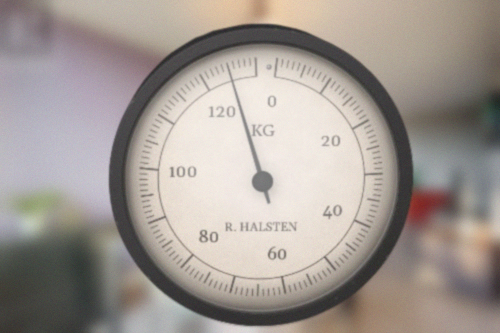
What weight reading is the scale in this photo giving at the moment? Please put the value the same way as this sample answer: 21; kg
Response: 125; kg
